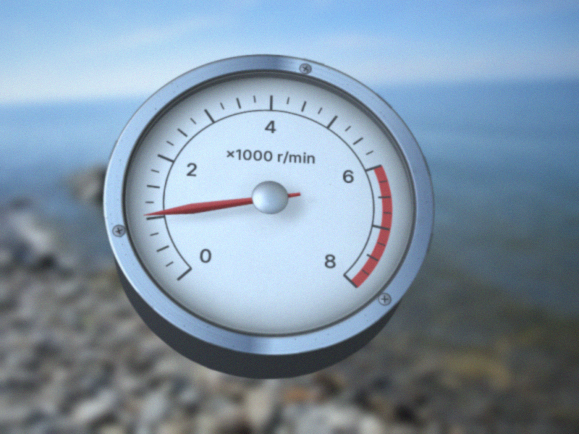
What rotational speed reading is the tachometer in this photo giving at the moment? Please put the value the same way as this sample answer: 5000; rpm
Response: 1000; rpm
